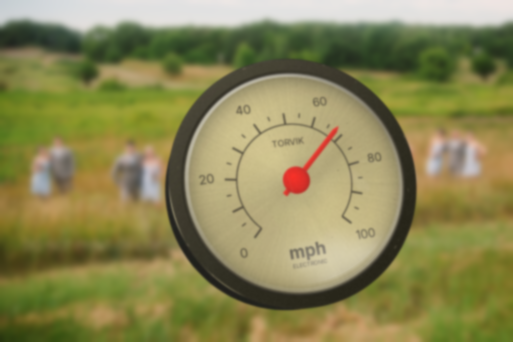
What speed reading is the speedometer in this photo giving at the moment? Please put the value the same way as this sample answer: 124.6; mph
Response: 67.5; mph
